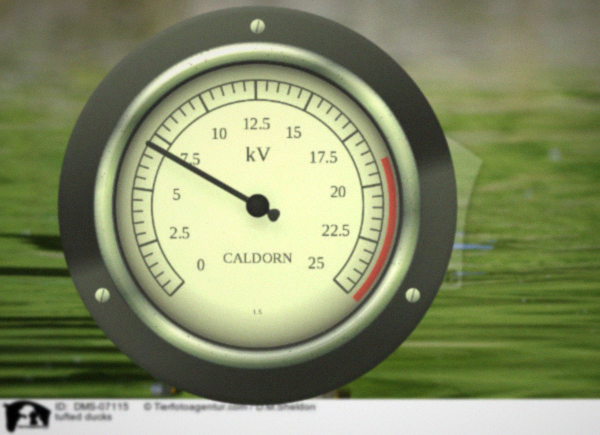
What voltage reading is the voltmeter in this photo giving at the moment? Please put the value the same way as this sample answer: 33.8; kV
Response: 7; kV
